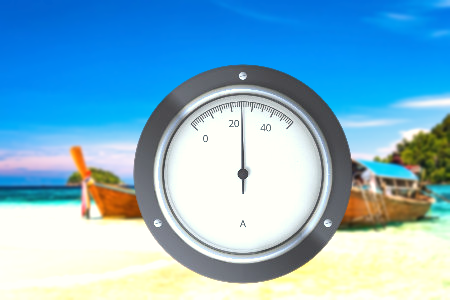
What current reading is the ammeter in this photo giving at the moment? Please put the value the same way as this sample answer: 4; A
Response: 25; A
